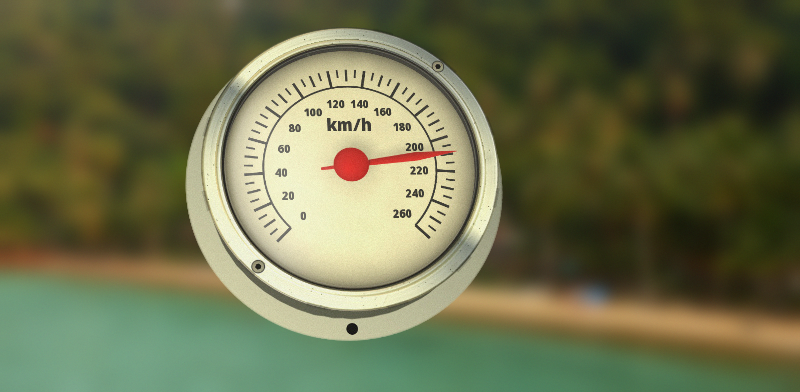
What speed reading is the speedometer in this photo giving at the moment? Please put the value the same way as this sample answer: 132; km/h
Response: 210; km/h
